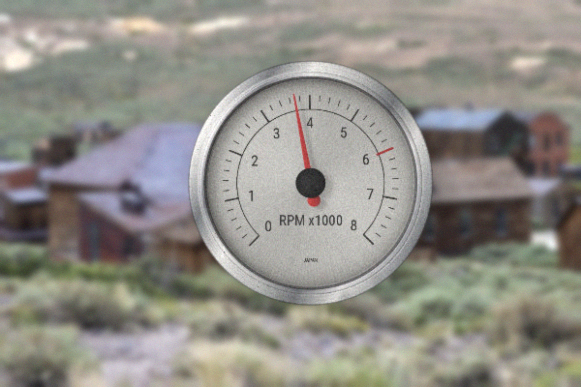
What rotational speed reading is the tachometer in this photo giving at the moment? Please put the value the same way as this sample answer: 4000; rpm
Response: 3700; rpm
